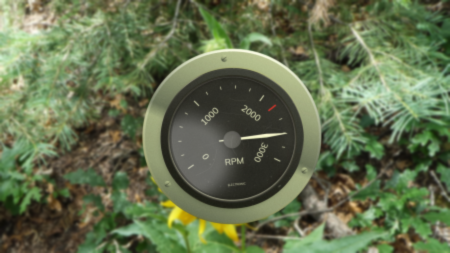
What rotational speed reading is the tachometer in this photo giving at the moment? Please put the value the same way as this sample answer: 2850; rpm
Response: 2600; rpm
